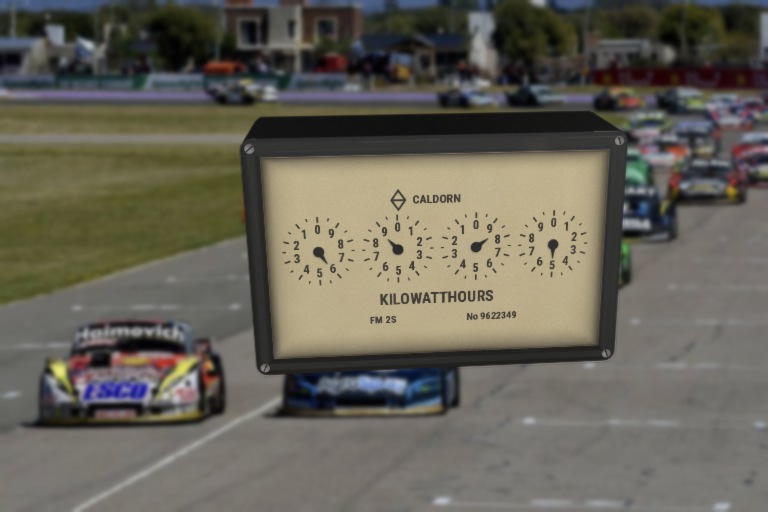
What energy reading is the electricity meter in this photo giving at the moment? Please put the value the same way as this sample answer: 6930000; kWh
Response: 5885; kWh
